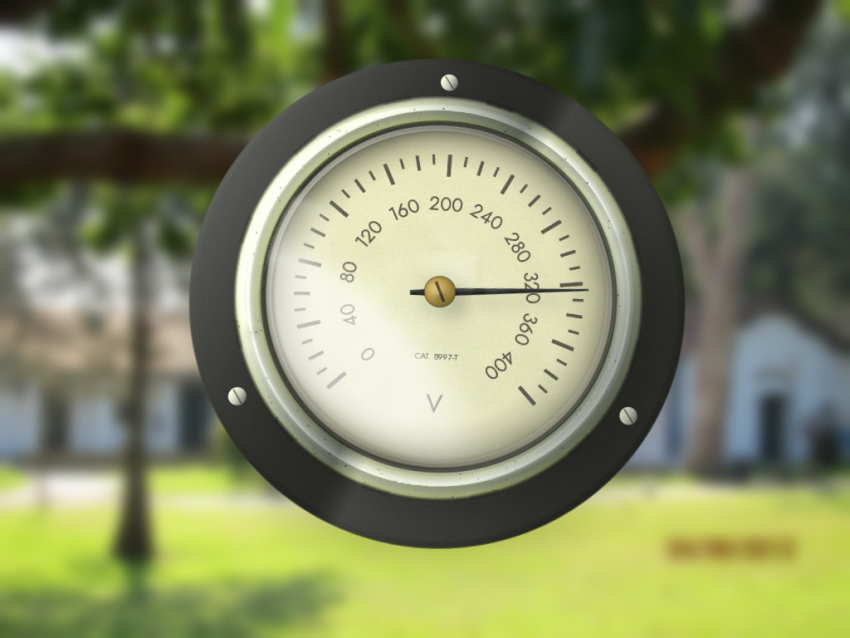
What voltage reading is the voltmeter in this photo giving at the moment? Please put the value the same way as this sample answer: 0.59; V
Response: 325; V
